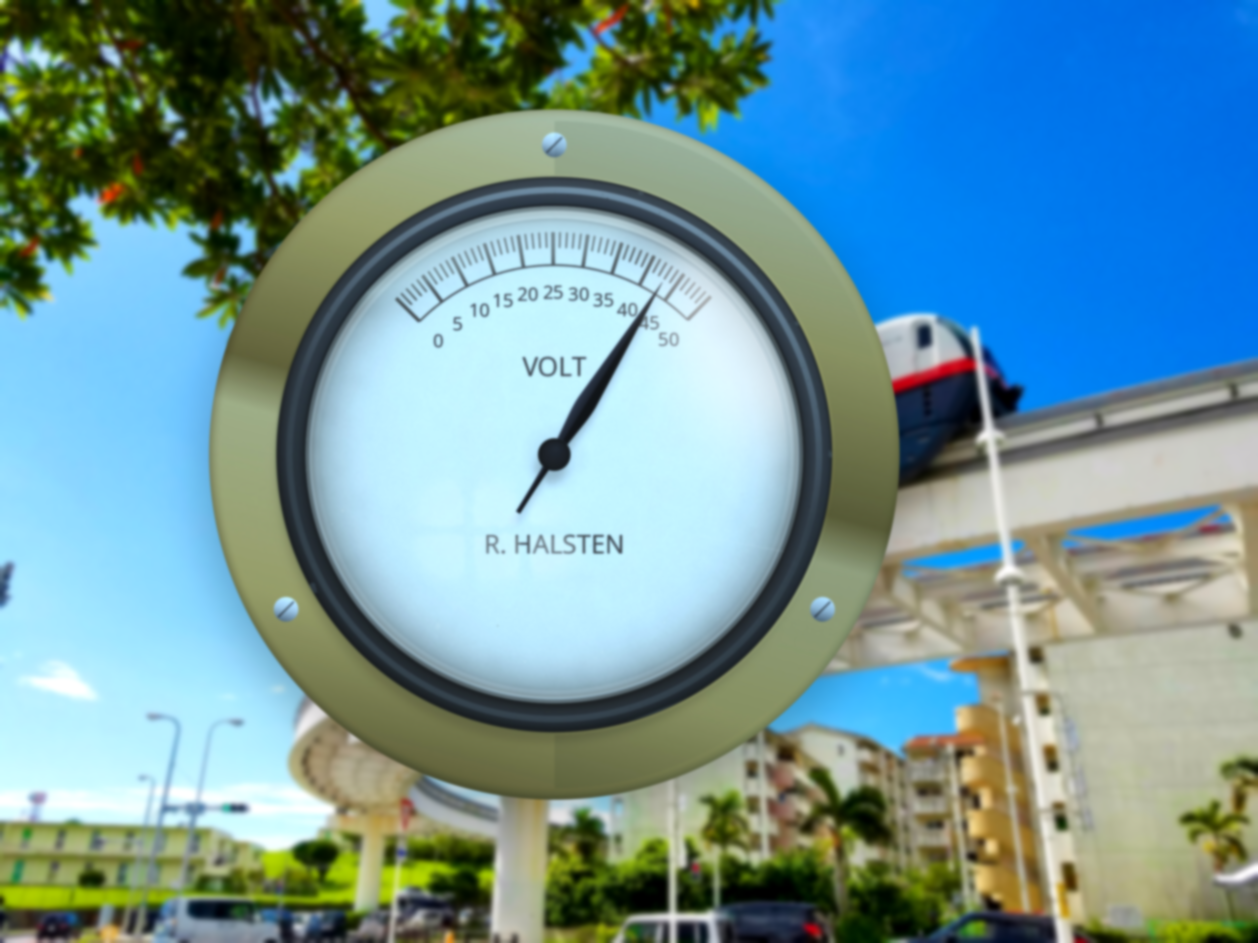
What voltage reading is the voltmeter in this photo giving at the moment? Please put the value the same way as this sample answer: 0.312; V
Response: 43; V
